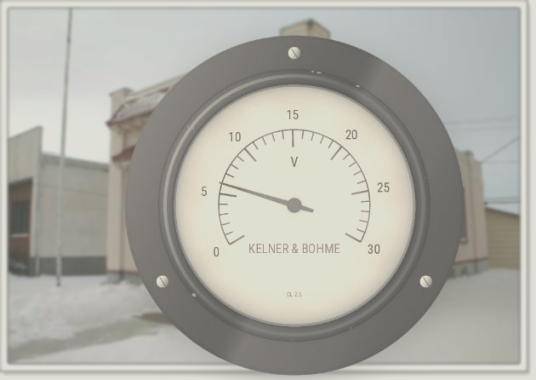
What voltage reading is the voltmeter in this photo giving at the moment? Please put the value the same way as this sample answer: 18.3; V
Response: 6; V
